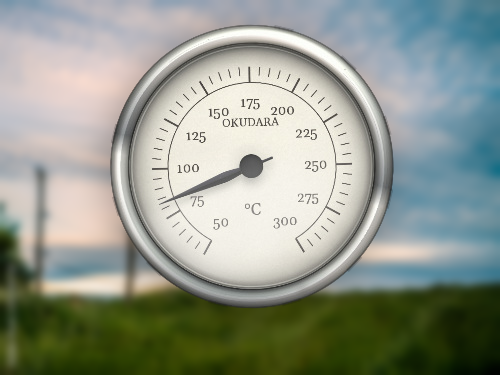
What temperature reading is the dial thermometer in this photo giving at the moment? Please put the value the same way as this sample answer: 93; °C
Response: 82.5; °C
